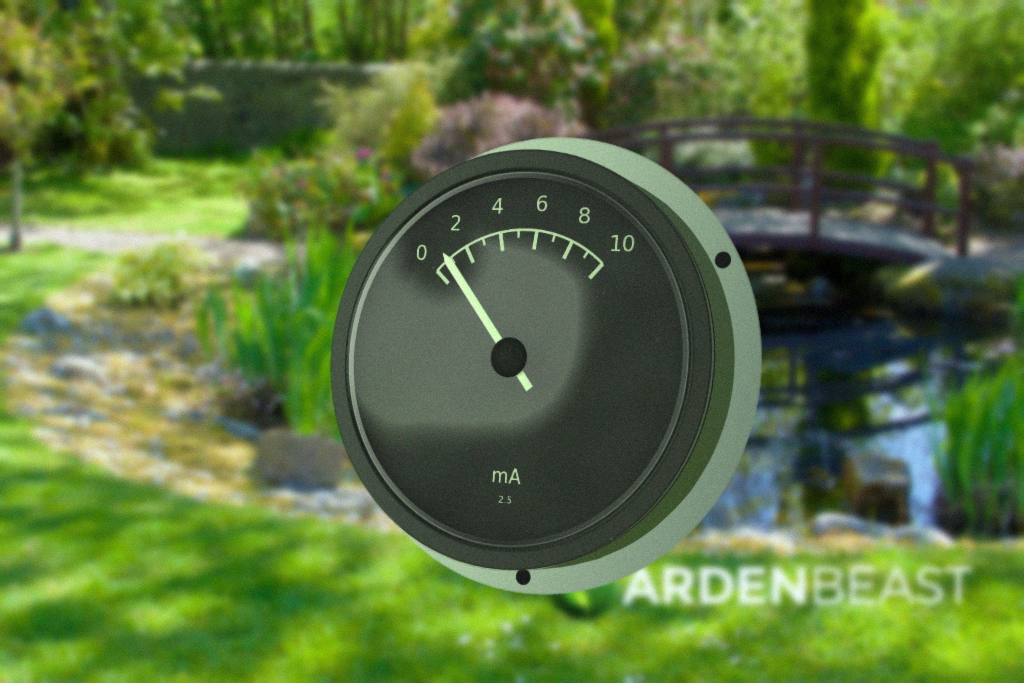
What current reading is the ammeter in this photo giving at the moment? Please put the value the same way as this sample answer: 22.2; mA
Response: 1; mA
